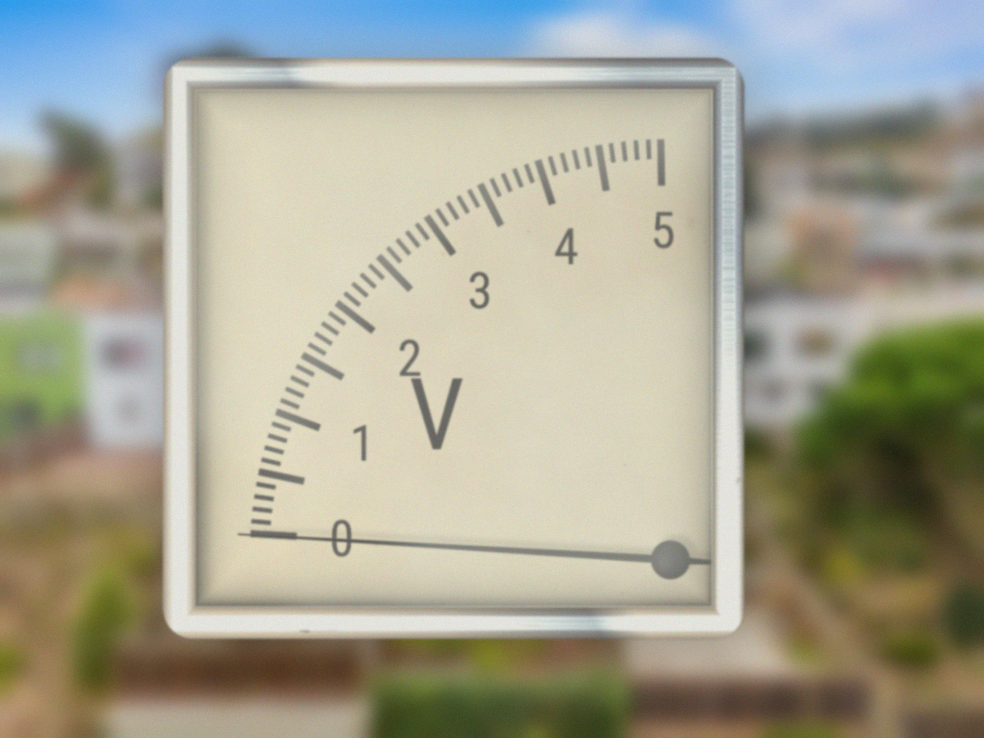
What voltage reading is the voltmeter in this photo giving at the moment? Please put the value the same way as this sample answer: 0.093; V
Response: 0; V
